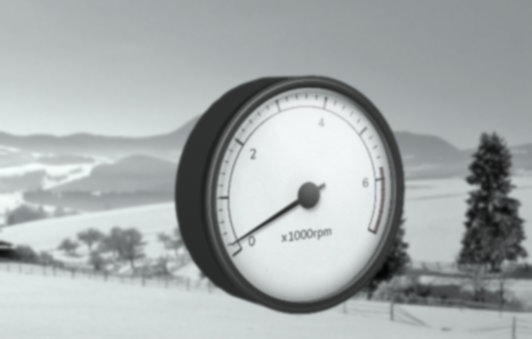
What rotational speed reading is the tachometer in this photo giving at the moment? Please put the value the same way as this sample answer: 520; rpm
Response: 200; rpm
